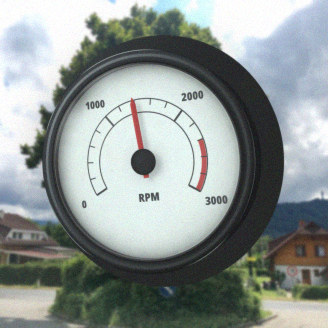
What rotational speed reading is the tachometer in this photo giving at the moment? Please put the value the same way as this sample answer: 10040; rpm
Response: 1400; rpm
